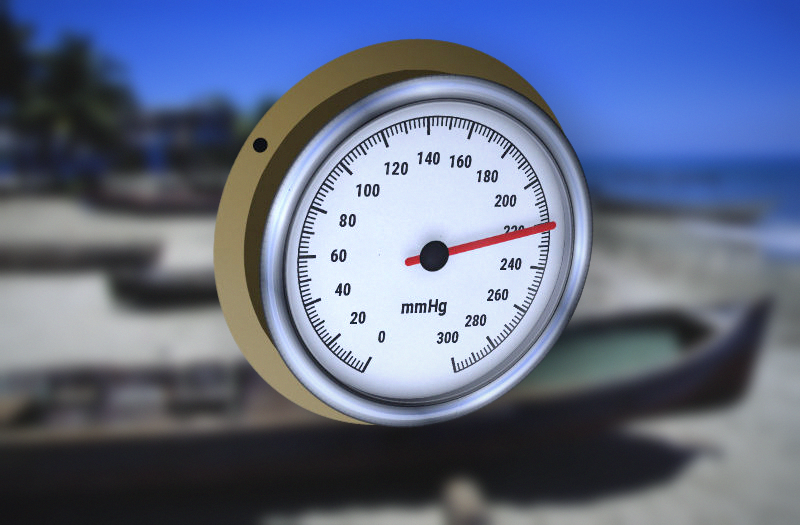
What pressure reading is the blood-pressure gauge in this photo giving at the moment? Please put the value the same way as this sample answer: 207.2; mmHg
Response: 220; mmHg
